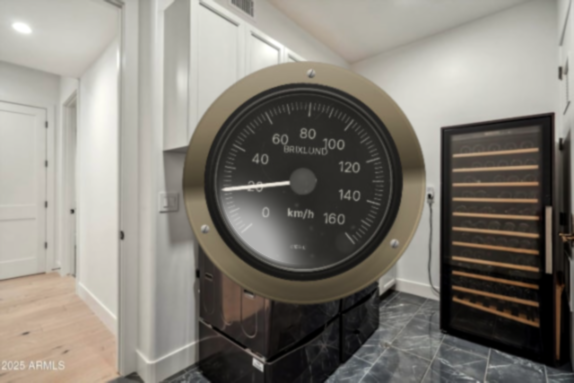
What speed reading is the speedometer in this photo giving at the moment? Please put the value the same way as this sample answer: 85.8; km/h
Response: 20; km/h
